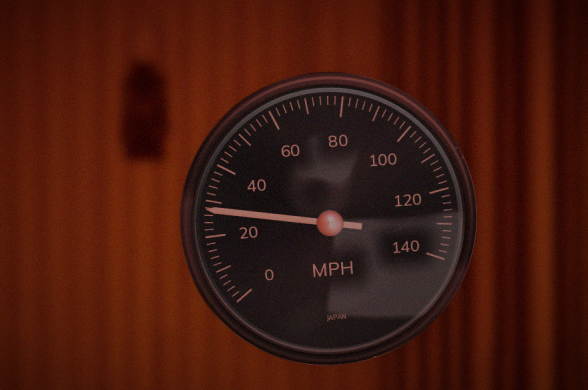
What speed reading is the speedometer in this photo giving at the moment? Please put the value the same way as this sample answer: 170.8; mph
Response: 28; mph
